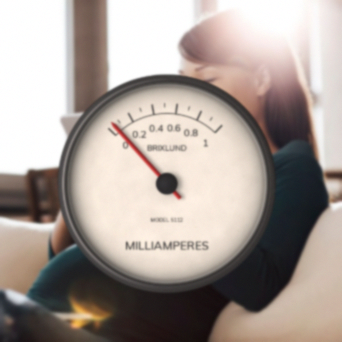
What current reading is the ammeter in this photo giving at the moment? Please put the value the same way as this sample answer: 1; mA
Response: 0.05; mA
